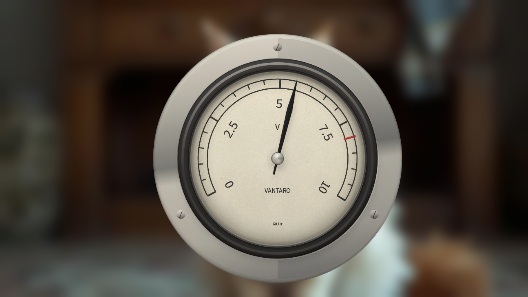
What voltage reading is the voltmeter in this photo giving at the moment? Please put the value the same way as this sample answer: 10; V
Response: 5.5; V
